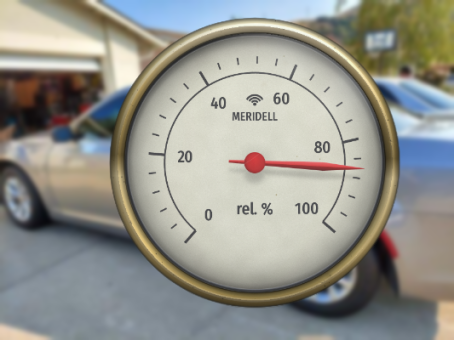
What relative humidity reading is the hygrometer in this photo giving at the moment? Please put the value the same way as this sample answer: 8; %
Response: 86; %
